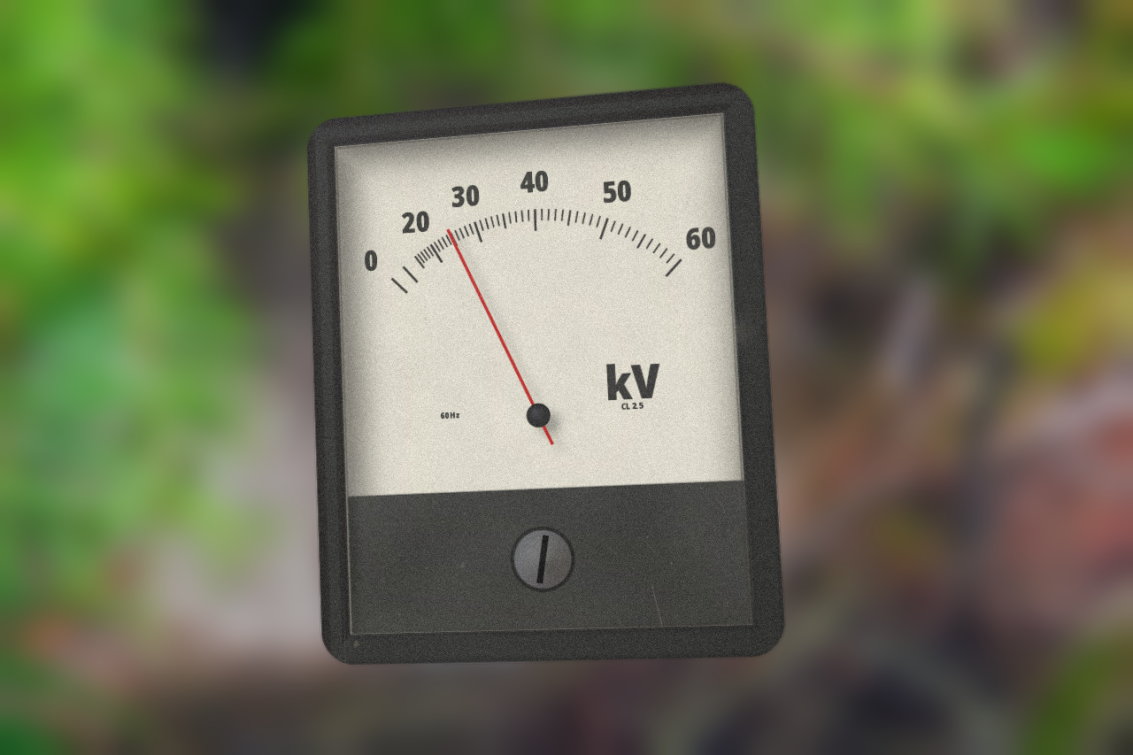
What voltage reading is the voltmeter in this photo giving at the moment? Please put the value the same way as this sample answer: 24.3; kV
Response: 25; kV
